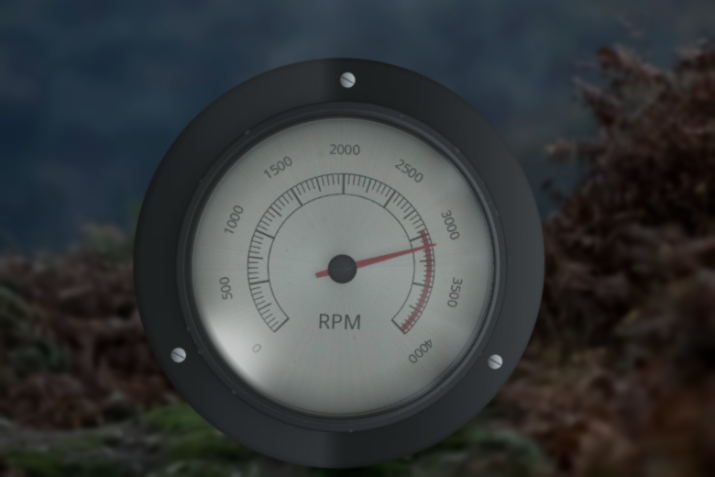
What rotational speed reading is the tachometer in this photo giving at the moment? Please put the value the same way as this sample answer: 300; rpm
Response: 3100; rpm
